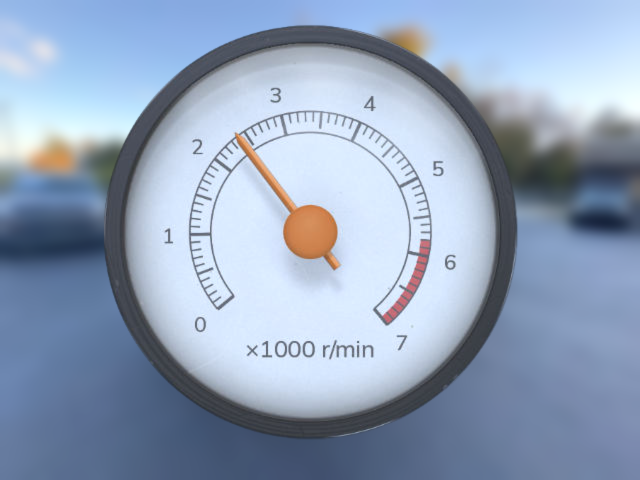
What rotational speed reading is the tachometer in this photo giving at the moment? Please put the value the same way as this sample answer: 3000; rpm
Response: 2400; rpm
